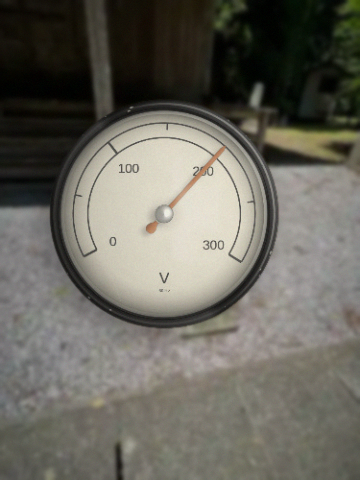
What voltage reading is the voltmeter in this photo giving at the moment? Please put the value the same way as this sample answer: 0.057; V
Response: 200; V
